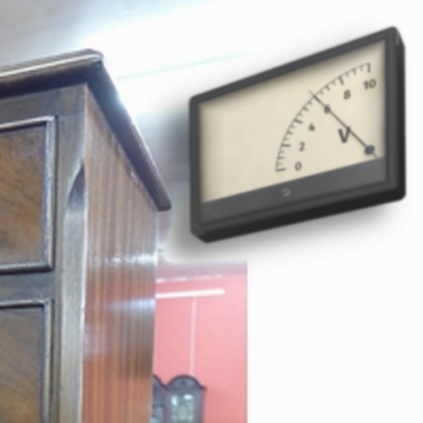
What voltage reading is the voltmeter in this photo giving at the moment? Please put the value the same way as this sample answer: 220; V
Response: 6; V
